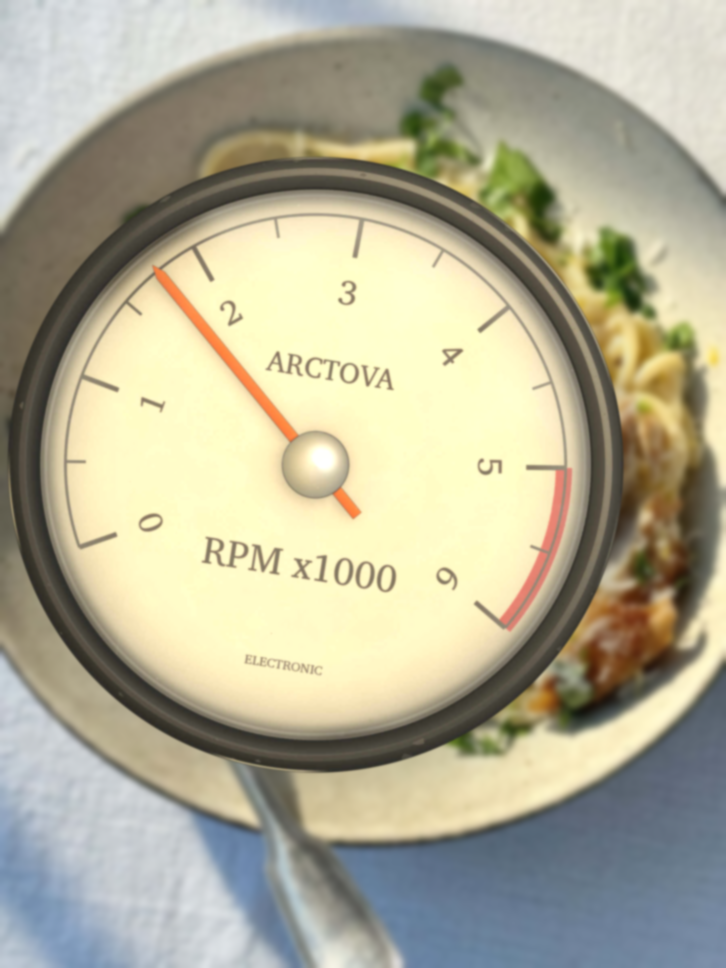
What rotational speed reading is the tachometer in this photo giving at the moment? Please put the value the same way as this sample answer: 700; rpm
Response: 1750; rpm
